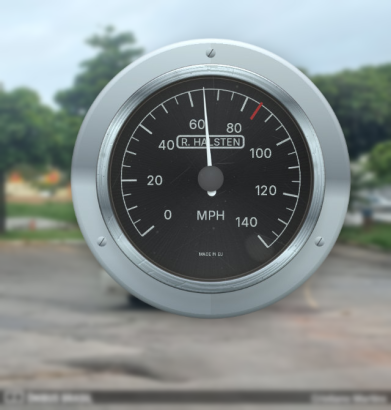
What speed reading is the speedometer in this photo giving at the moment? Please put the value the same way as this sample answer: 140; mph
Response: 65; mph
